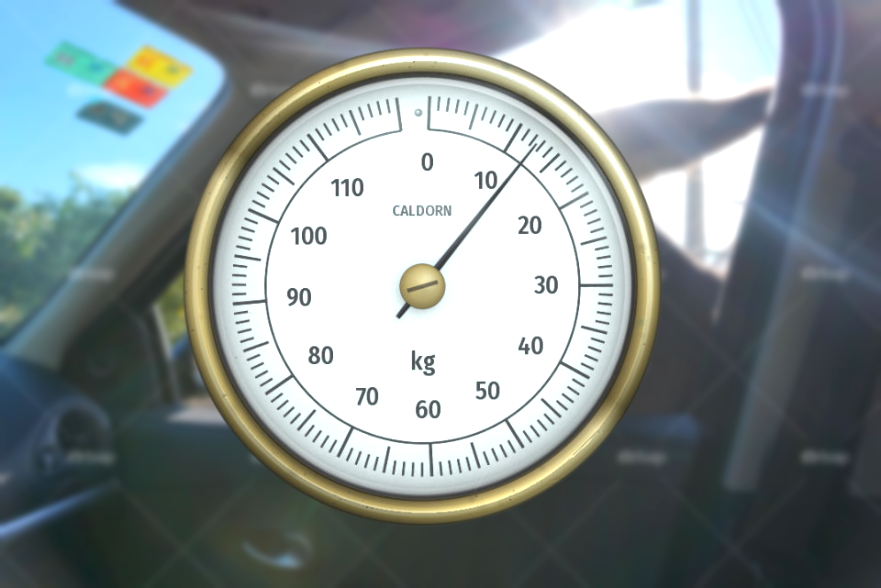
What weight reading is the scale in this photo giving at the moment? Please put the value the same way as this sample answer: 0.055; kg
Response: 12.5; kg
